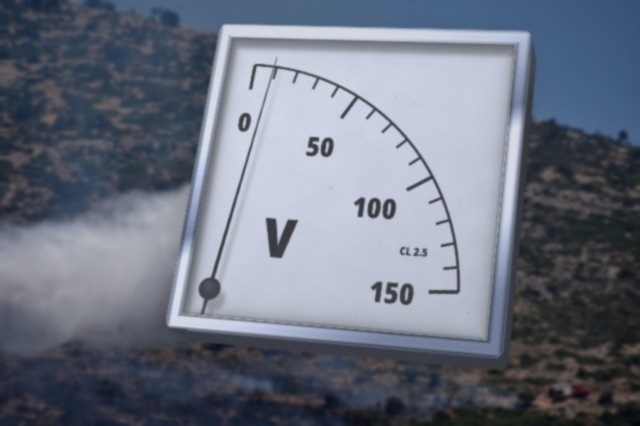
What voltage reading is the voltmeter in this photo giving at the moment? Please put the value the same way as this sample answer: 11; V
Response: 10; V
